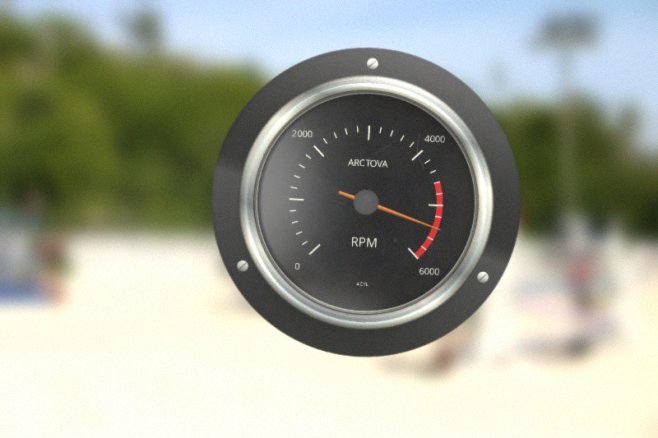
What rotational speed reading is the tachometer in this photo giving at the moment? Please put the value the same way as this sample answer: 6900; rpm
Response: 5400; rpm
